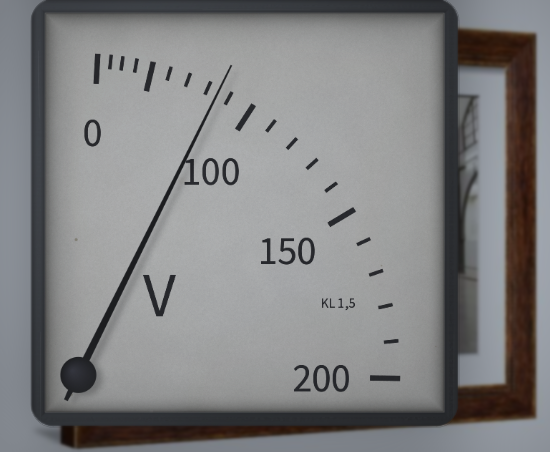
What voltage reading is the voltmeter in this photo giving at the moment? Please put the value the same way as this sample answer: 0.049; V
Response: 85; V
